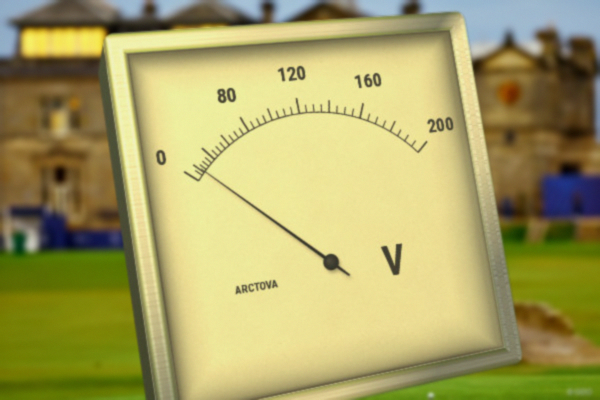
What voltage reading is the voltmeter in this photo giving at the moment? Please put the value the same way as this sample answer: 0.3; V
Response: 20; V
